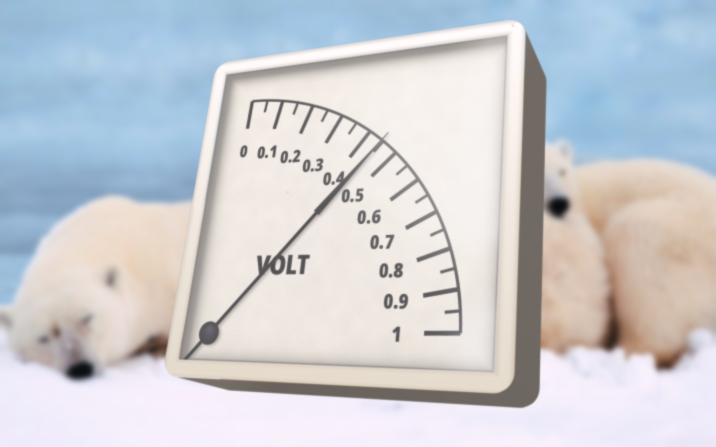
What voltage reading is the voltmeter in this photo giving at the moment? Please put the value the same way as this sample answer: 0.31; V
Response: 0.45; V
